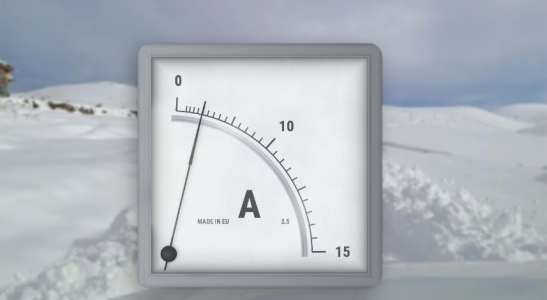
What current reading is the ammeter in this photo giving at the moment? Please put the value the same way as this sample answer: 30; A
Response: 5; A
